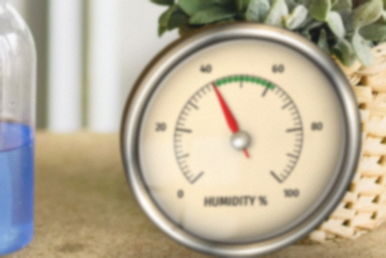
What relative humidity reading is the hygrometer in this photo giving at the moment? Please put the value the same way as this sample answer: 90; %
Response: 40; %
